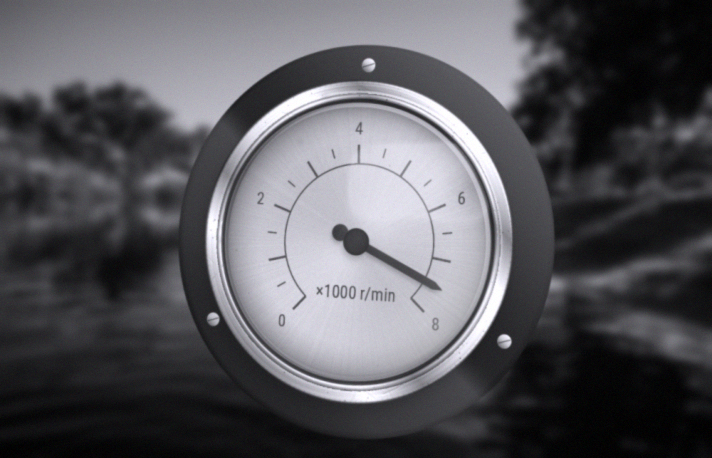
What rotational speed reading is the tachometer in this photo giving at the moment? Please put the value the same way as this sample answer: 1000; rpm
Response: 7500; rpm
